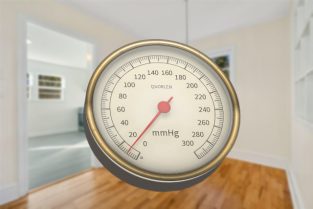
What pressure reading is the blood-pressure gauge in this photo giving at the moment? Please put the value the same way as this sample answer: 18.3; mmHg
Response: 10; mmHg
